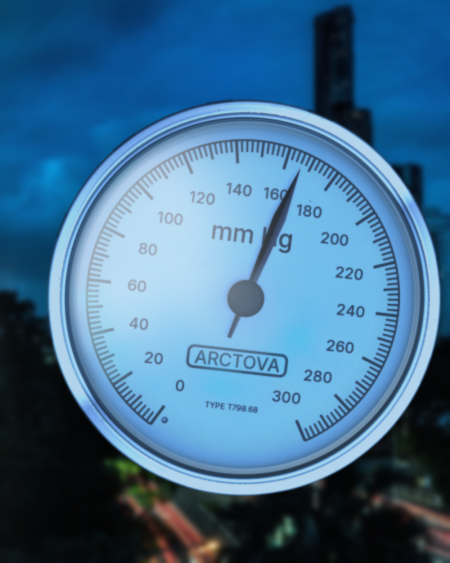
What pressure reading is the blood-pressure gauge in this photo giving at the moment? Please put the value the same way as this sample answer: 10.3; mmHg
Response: 166; mmHg
